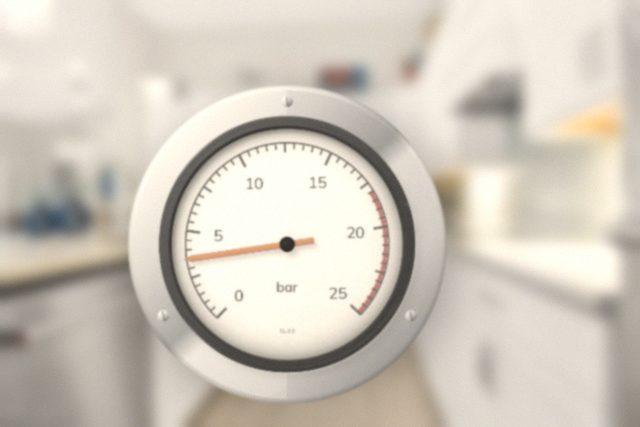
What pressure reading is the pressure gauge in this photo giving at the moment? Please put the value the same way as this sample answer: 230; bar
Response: 3.5; bar
